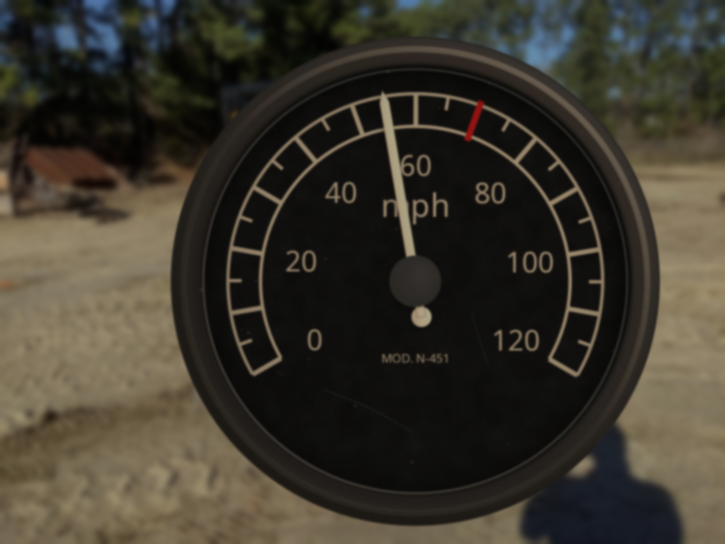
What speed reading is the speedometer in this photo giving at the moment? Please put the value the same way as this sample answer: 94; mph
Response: 55; mph
